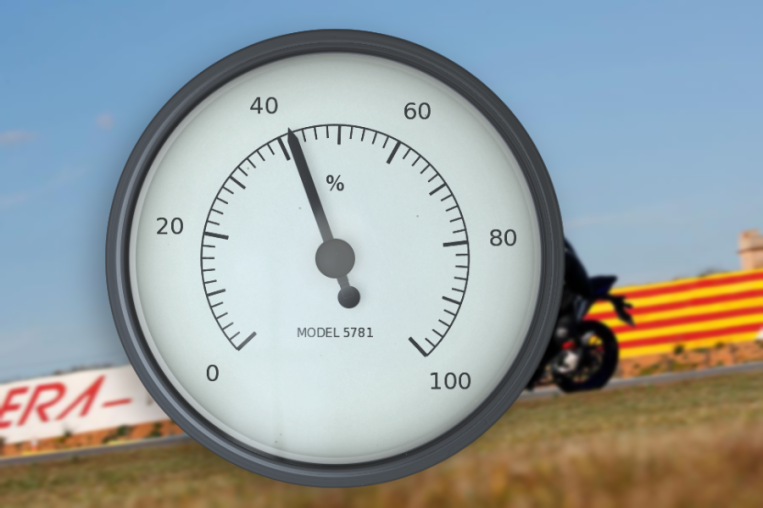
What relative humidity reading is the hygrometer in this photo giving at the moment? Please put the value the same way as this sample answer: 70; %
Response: 42; %
